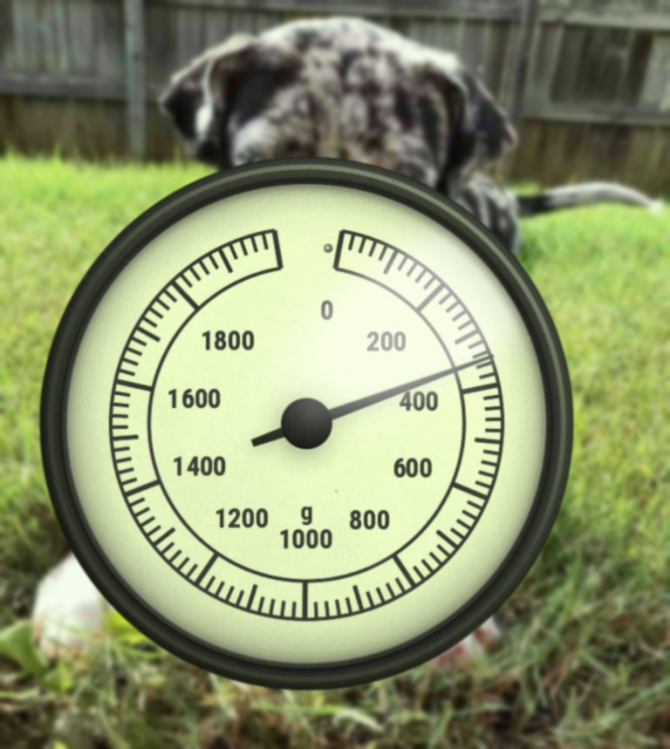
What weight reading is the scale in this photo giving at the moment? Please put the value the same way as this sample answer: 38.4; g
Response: 350; g
